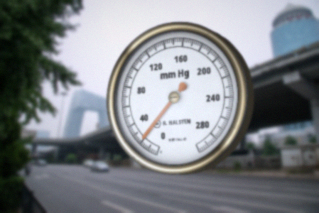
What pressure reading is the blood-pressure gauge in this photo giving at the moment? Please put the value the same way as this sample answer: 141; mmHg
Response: 20; mmHg
